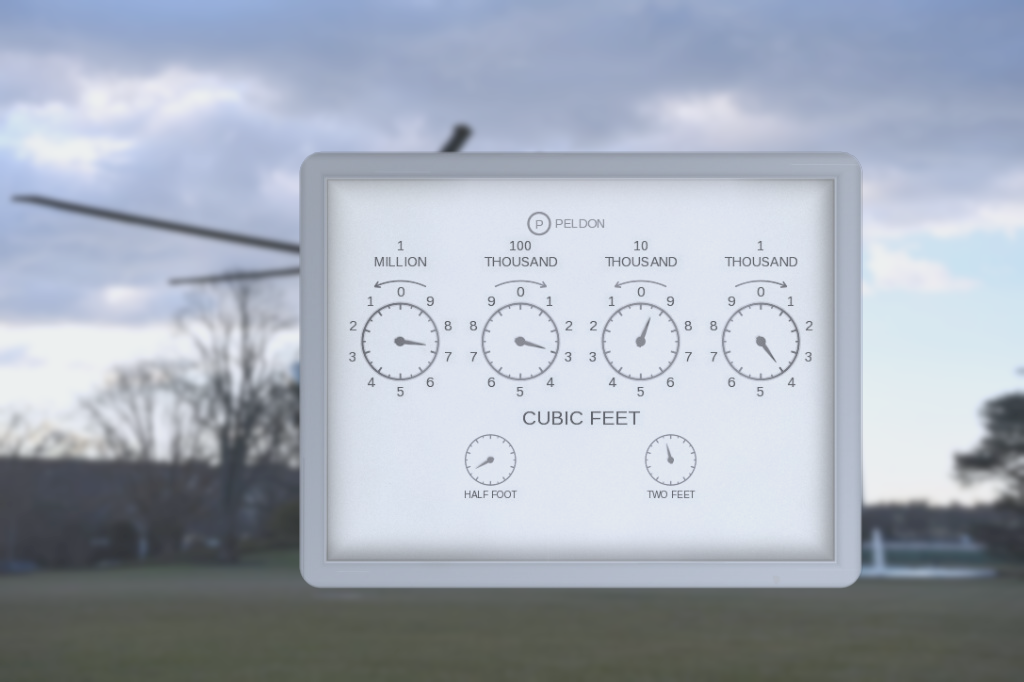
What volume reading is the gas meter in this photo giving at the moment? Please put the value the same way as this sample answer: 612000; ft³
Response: 729400; ft³
